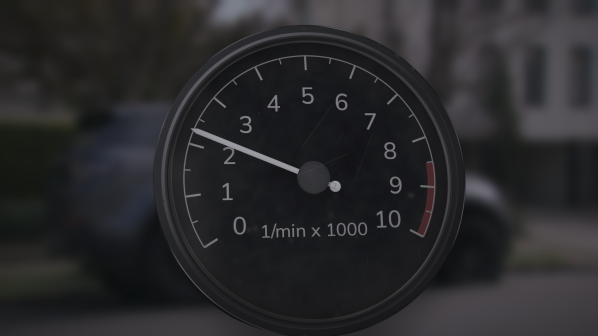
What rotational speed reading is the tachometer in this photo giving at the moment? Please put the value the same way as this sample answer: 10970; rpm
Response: 2250; rpm
